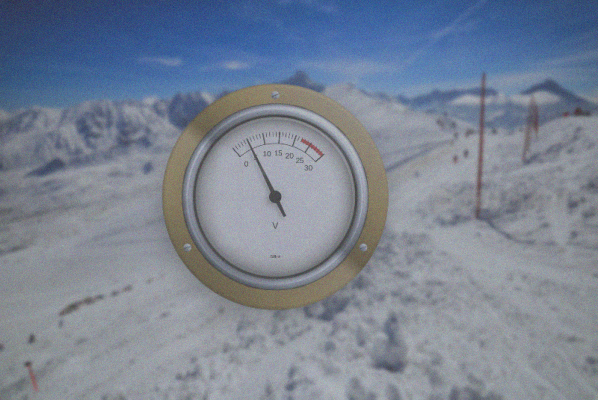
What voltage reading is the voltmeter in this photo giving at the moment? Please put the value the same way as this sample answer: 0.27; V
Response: 5; V
